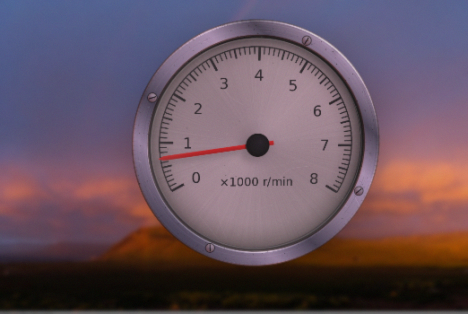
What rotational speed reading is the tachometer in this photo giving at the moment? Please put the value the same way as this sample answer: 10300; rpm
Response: 700; rpm
